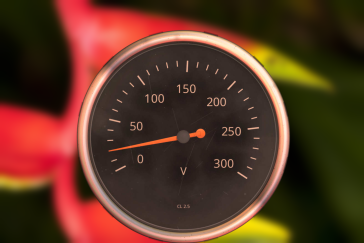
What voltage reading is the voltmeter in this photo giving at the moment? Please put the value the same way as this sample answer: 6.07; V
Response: 20; V
